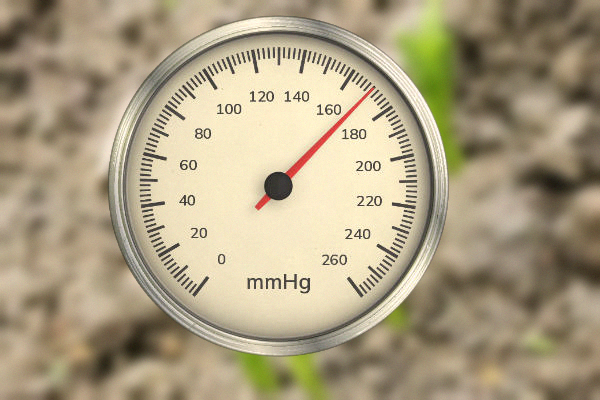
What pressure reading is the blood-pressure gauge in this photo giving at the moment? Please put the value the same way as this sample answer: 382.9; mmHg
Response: 170; mmHg
